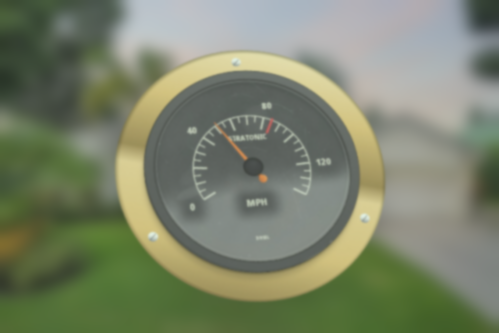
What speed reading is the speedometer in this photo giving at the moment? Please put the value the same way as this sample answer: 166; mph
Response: 50; mph
